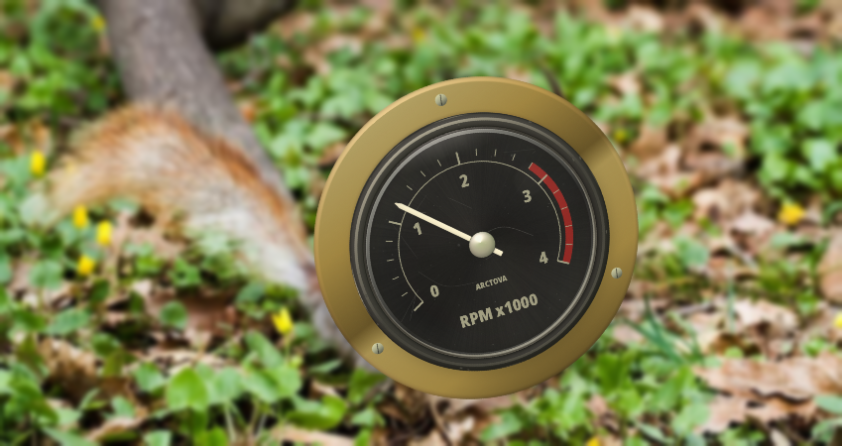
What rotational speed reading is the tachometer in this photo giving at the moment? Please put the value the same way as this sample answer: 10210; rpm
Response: 1200; rpm
